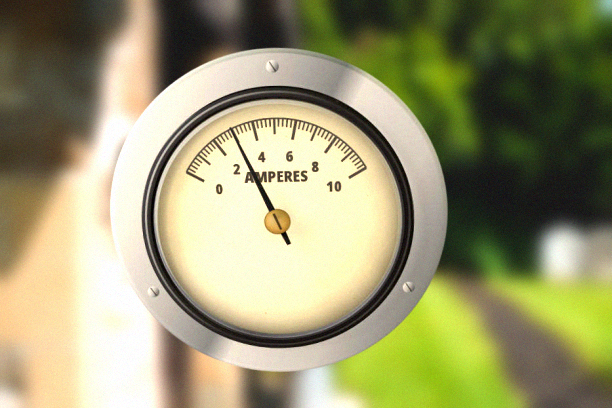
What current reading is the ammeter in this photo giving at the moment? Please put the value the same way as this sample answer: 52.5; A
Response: 3; A
